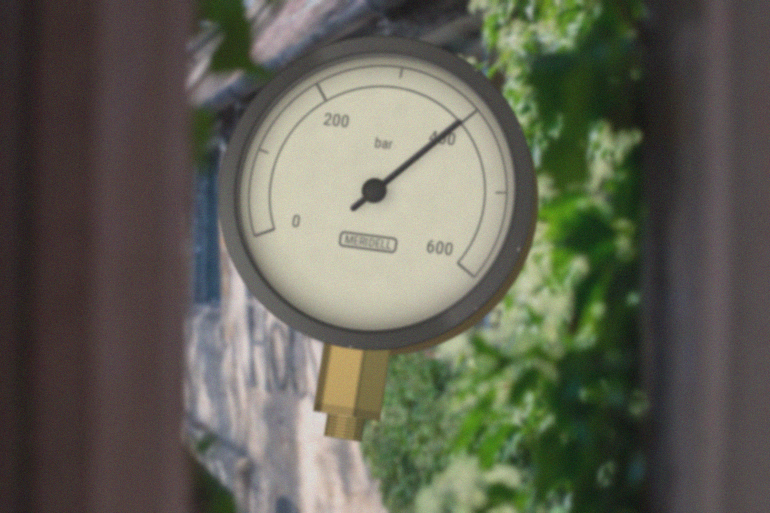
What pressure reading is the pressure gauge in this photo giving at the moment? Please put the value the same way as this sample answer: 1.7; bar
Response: 400; bar
